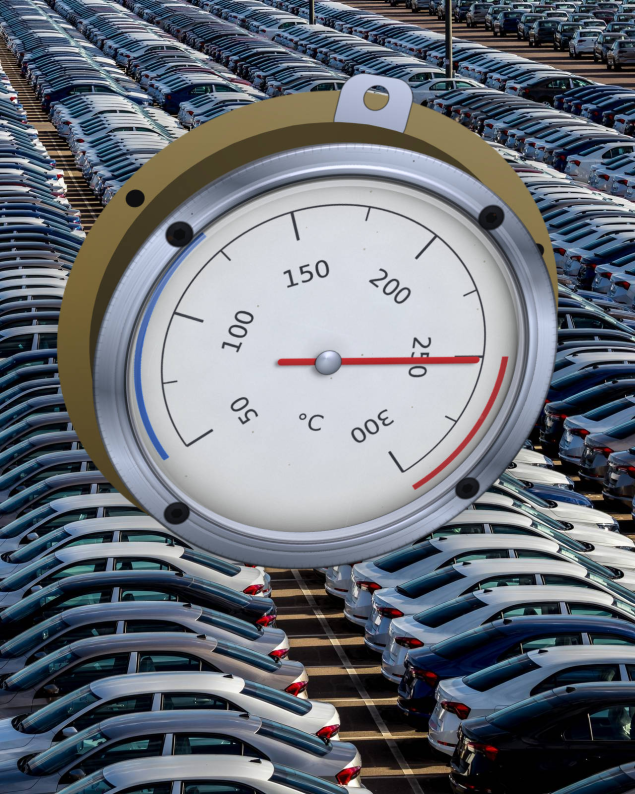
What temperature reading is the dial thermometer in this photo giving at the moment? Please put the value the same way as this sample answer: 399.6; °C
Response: 250; °C
